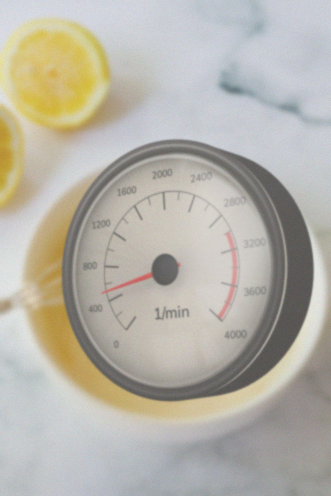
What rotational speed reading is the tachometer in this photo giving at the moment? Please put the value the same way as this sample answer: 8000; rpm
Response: 500; rpm
